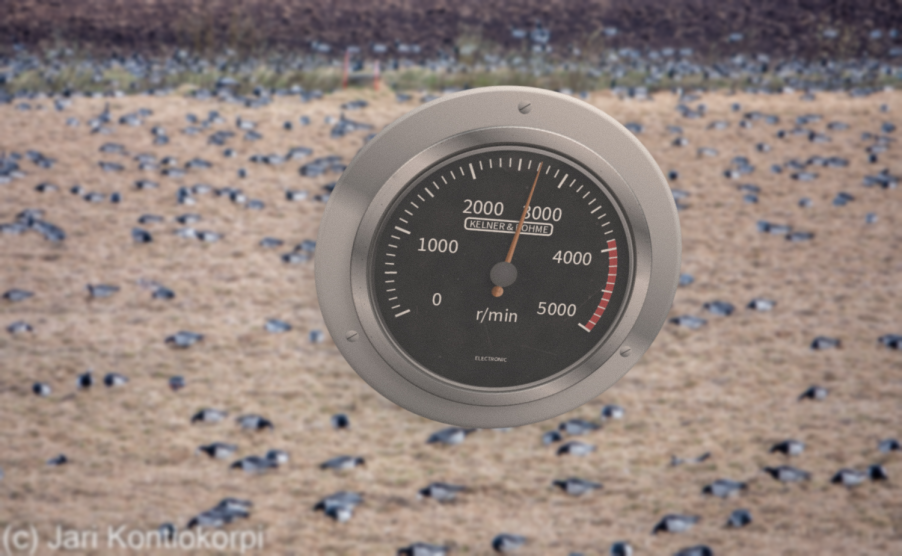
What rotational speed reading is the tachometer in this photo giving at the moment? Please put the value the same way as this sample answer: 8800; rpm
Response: 2700; rpm
